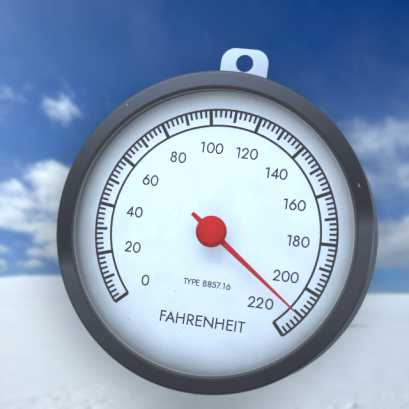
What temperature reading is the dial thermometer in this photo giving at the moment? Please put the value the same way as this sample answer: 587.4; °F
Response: 210; °F
